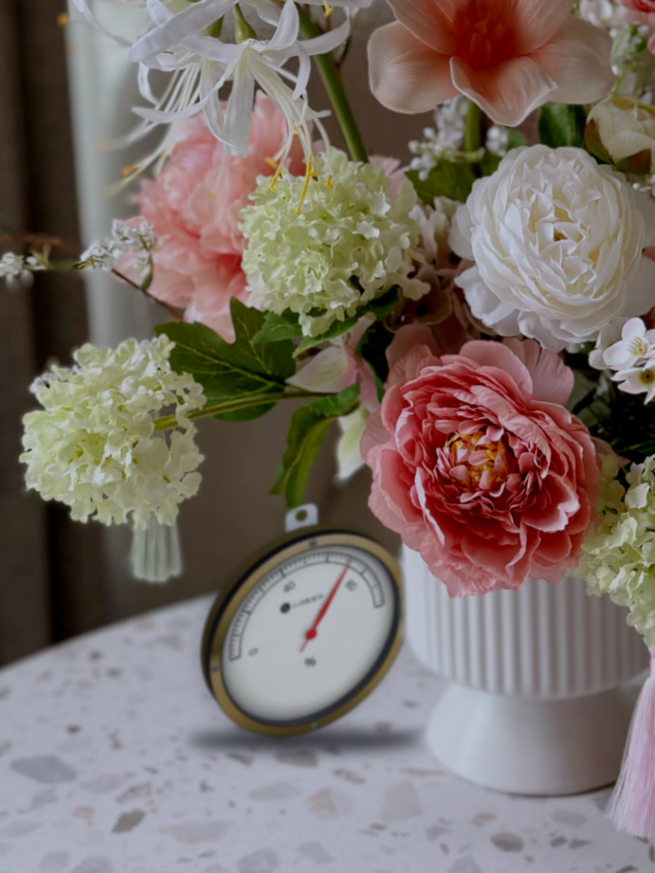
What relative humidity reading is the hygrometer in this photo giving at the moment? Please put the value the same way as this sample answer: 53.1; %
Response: 70; %
